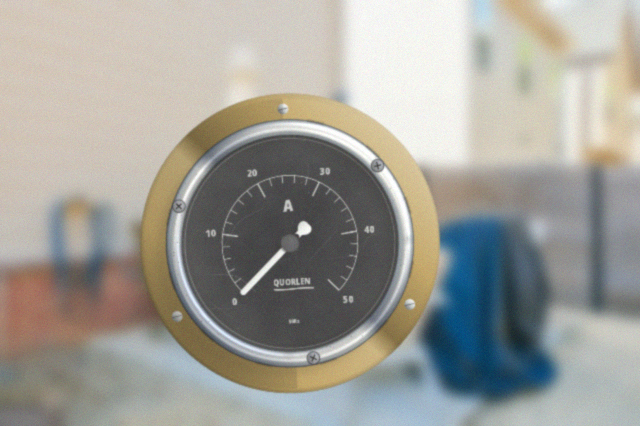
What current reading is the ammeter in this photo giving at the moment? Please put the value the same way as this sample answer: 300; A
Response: 0; A
